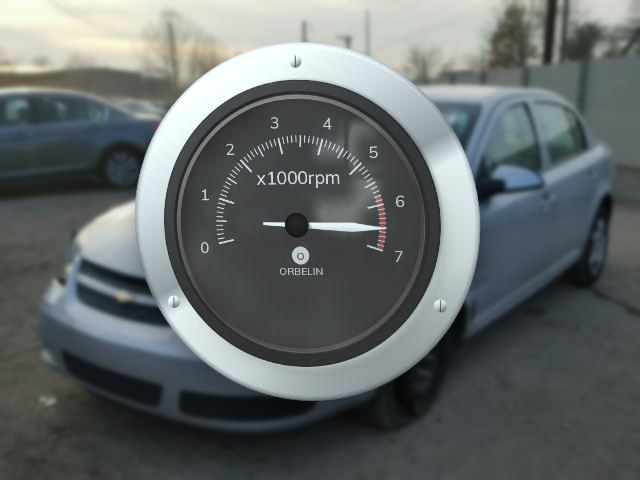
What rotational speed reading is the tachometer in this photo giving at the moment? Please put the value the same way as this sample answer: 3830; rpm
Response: 6500; rpm
